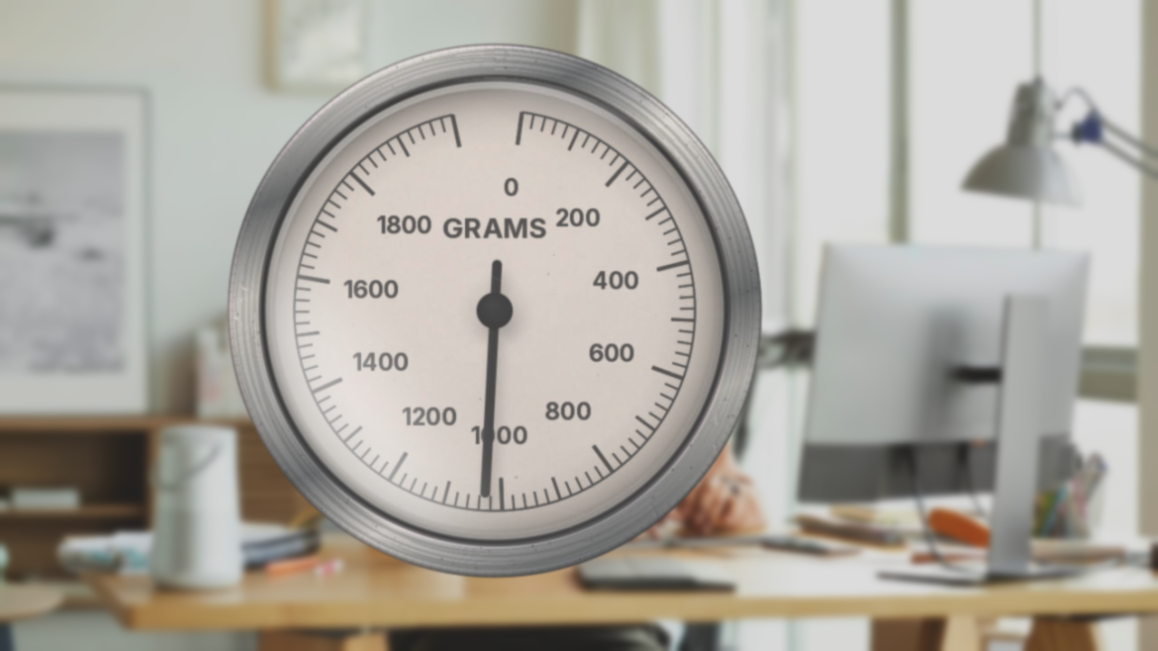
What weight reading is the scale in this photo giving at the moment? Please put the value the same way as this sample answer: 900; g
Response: 1030; g
